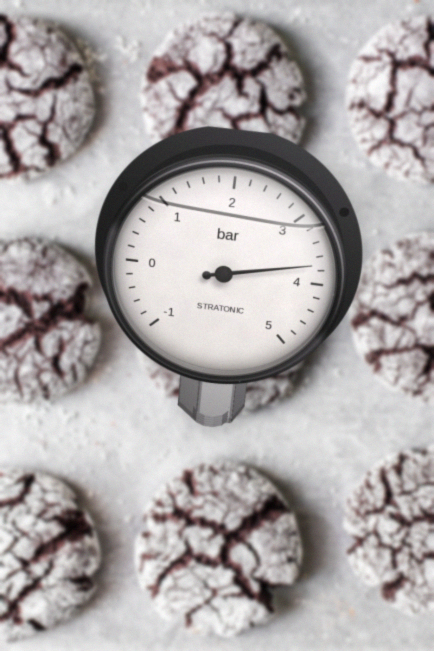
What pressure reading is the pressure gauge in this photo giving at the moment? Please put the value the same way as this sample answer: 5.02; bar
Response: 3.7; bar
